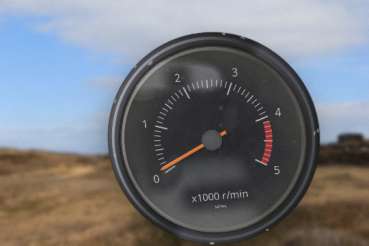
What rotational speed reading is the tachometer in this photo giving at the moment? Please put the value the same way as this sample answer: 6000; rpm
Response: 100; rpm
